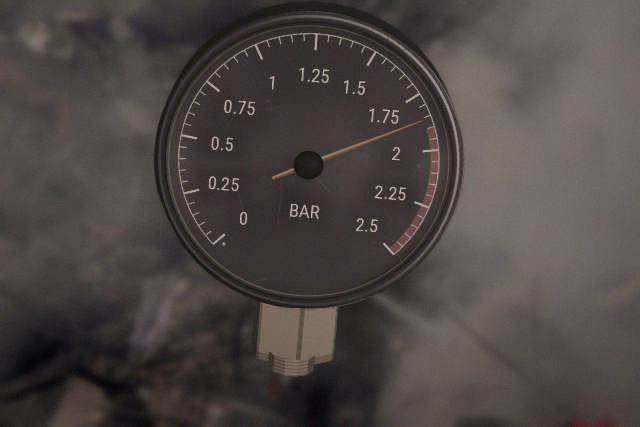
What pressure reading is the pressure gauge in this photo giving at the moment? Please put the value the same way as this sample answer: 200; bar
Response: 1.85; bar
